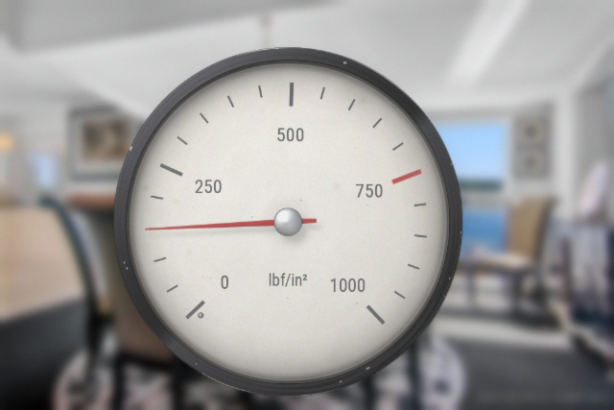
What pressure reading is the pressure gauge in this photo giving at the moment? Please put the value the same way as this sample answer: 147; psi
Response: 150; psi
